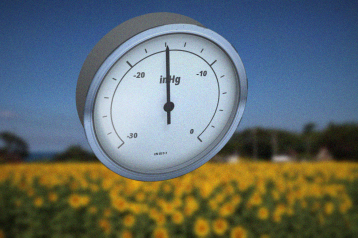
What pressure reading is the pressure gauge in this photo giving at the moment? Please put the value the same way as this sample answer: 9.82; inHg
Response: -16; inHg
